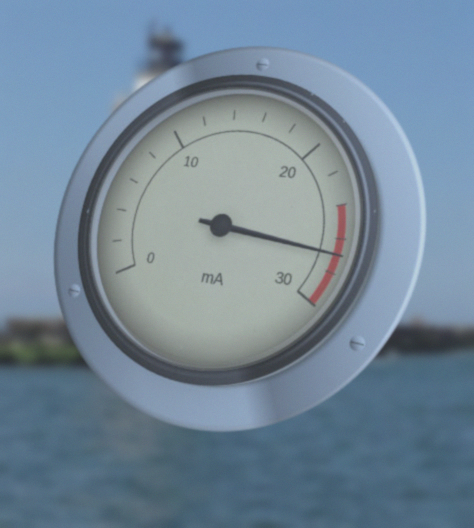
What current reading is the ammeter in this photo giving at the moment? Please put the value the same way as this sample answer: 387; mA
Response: 27; mA
